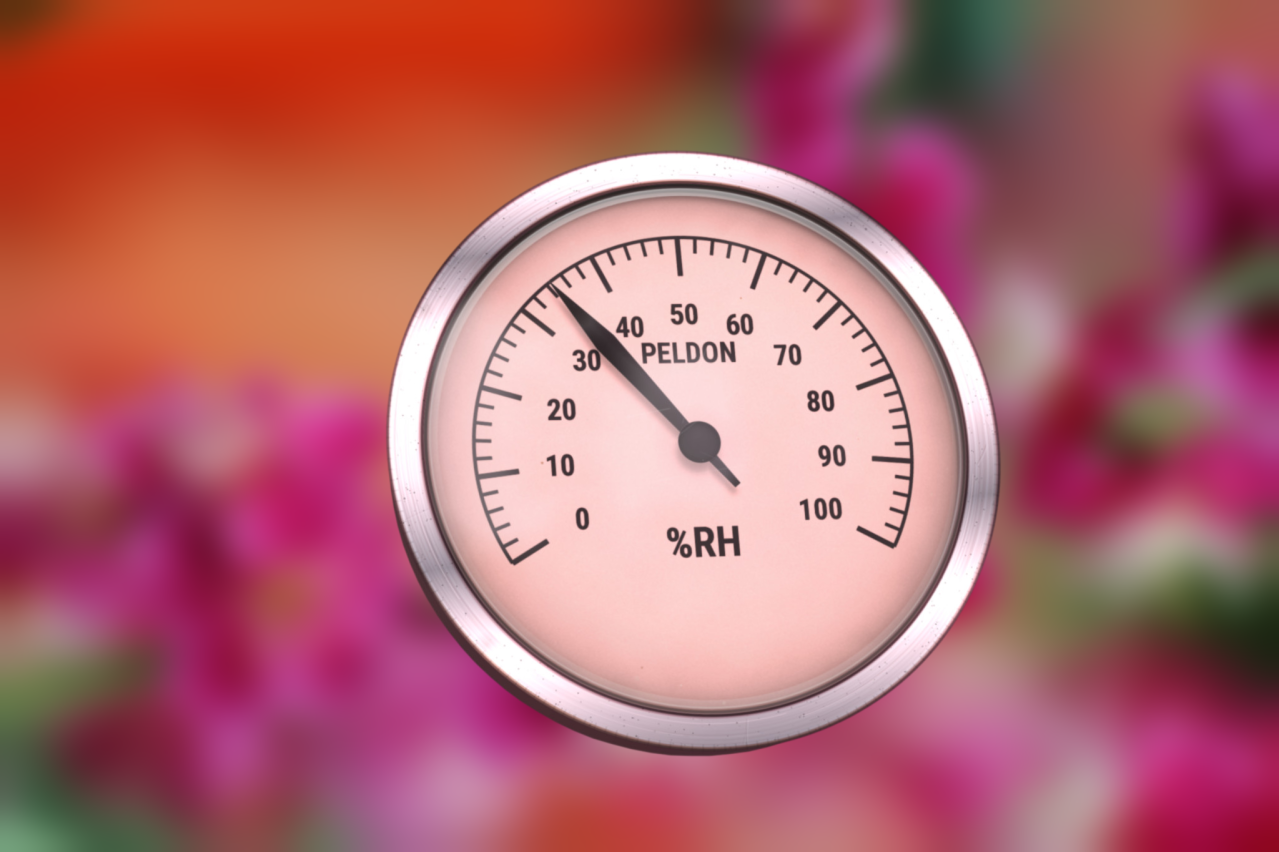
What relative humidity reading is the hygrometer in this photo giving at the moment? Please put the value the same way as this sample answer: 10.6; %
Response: 34; %
